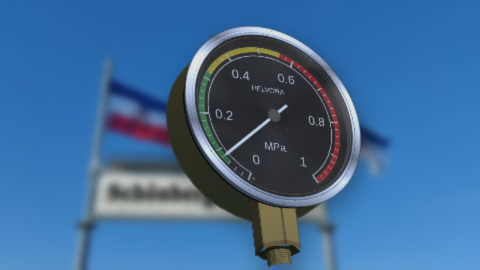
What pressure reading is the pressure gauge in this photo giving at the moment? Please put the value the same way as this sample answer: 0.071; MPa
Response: 0.08; MPa
